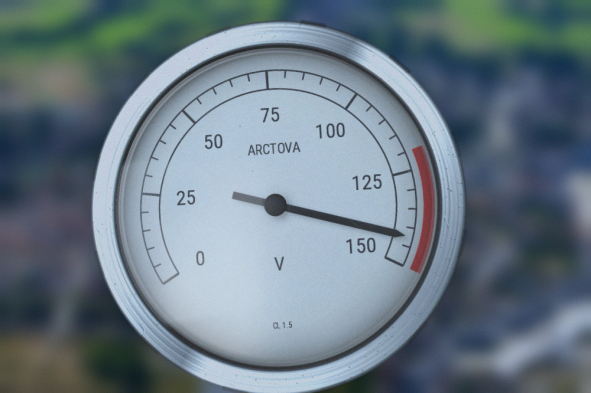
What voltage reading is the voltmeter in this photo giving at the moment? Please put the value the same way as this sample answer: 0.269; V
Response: 142.5; V
